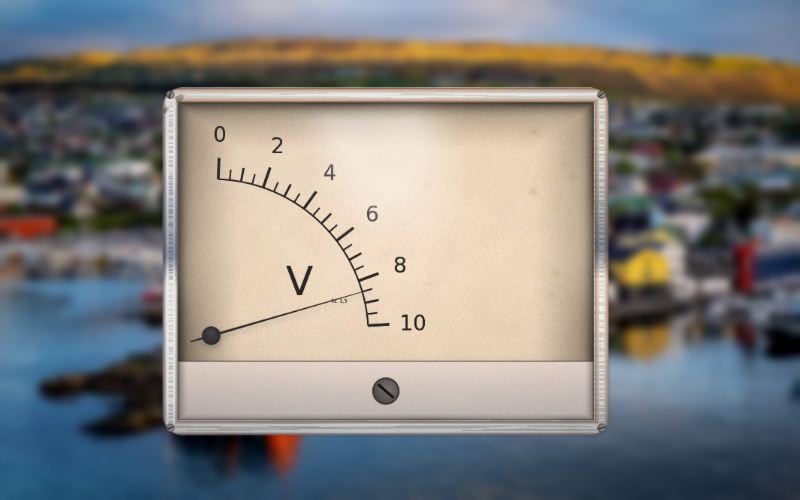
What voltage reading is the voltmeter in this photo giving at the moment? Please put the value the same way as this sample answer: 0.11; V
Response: 8.5; V
